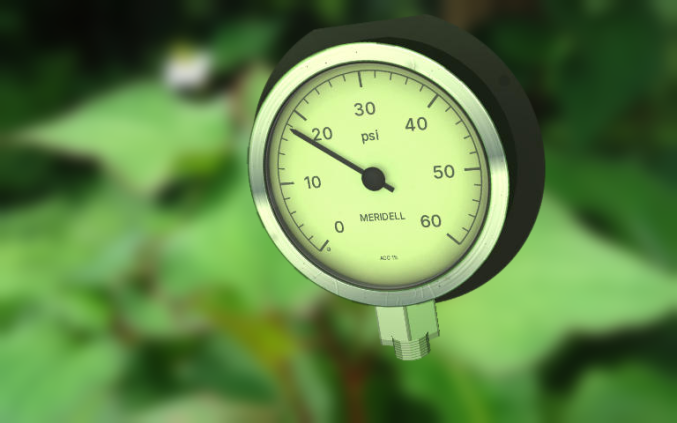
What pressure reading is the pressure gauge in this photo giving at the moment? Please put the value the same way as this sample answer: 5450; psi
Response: 18; psi
